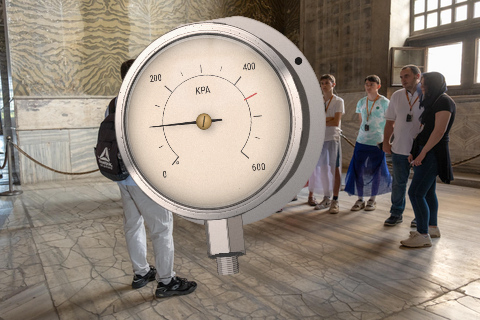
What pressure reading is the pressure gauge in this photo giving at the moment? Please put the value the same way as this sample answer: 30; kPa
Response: 100; kPa
